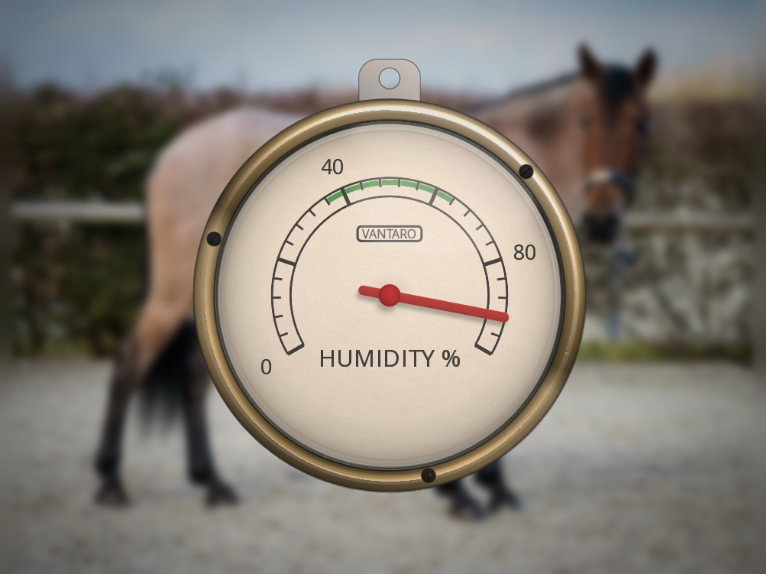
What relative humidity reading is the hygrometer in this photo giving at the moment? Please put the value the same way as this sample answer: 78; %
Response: 92; %
